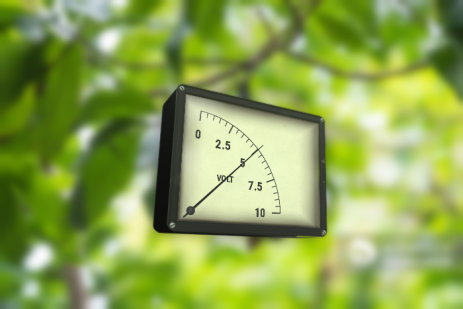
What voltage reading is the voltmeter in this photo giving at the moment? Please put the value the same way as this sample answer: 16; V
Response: 5; V
